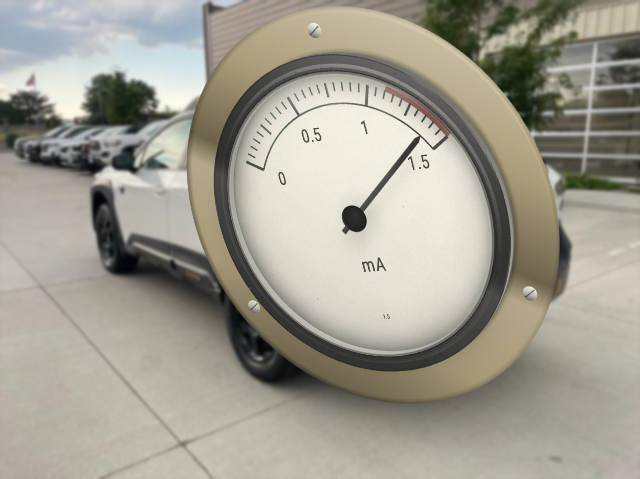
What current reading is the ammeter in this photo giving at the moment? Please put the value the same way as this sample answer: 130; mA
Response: 1.4; mA
